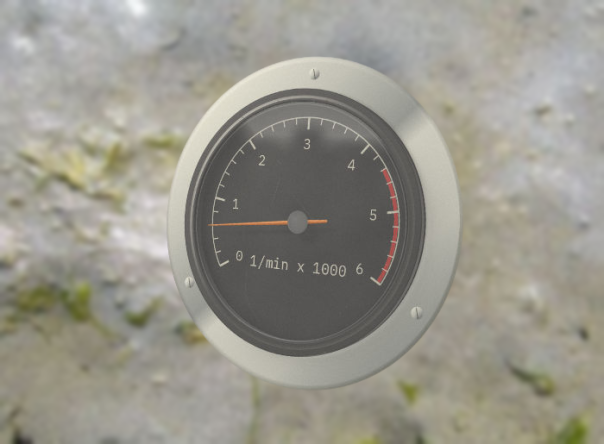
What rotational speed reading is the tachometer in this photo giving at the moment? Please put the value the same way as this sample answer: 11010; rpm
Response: 600; rpm
